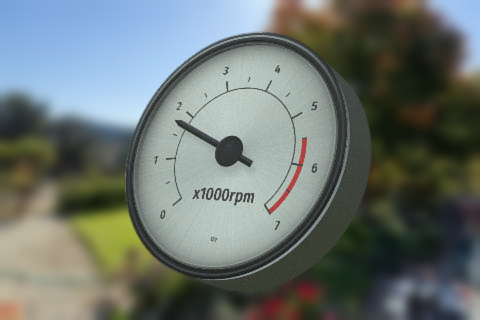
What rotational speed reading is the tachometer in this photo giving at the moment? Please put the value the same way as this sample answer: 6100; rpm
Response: 1750; rpm
